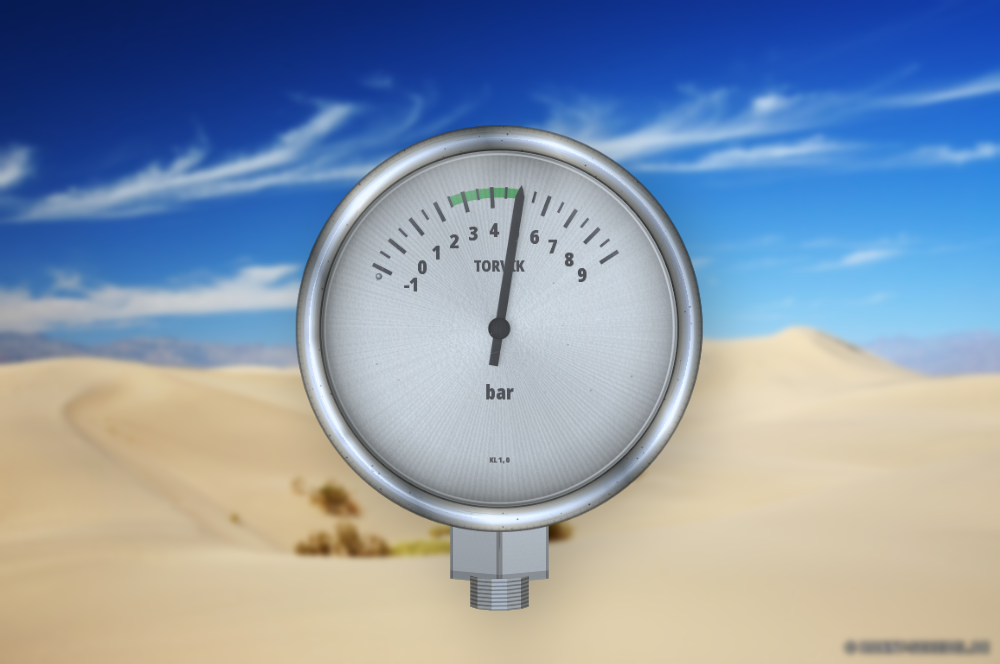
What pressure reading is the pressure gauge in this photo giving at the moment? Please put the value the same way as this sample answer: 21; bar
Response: 5; bar
